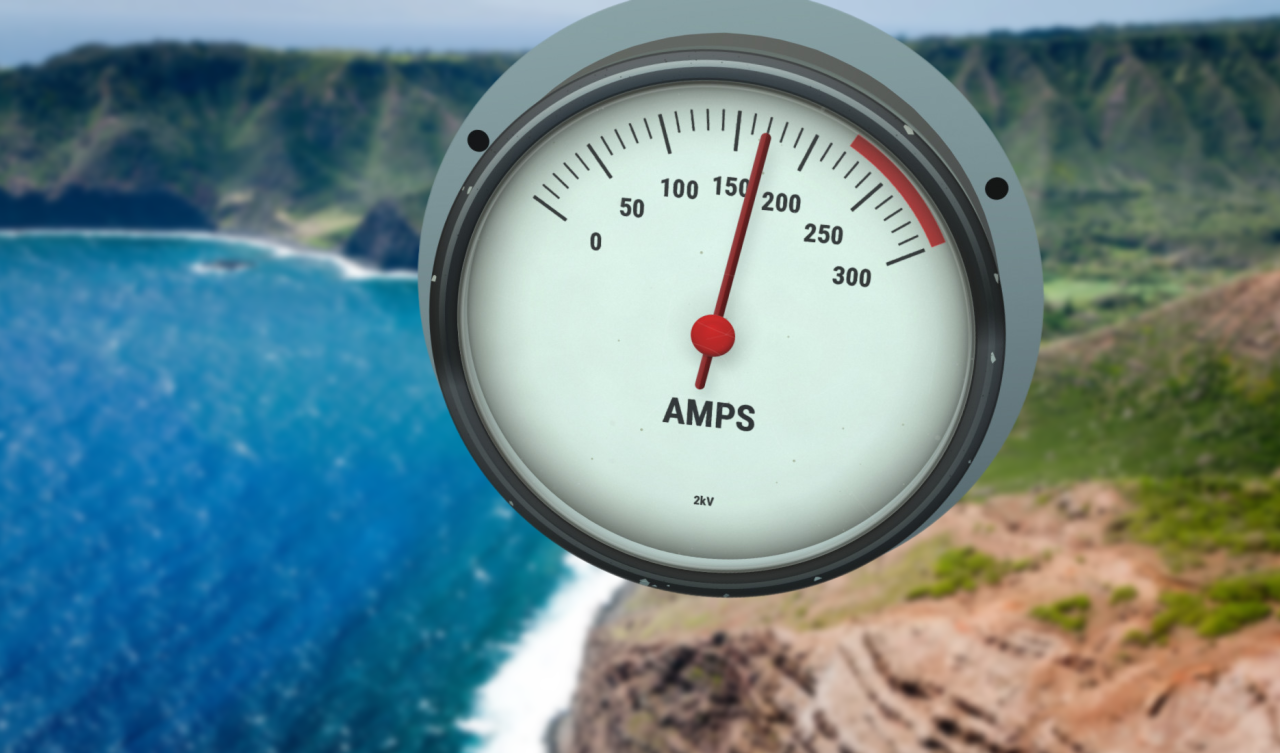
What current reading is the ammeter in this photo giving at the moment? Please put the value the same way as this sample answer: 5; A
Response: 170; A
